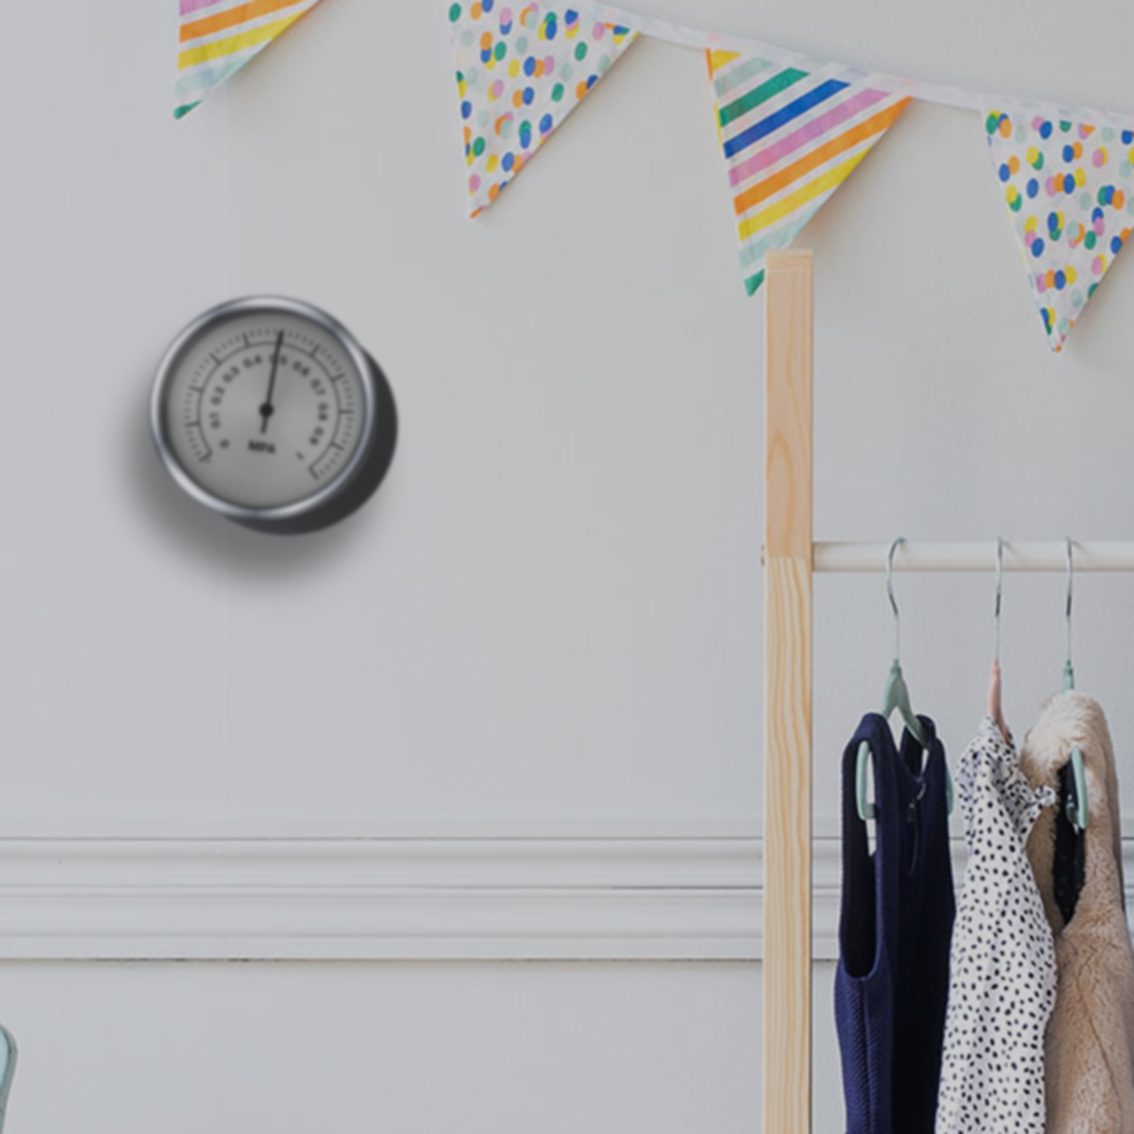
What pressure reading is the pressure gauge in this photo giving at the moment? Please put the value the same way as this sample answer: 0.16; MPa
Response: 0.5; MPa
